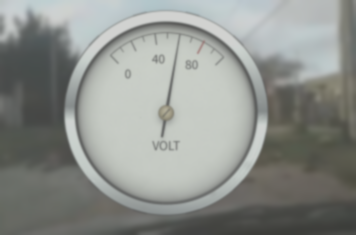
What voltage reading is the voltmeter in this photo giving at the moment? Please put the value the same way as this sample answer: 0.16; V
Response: 60; V
